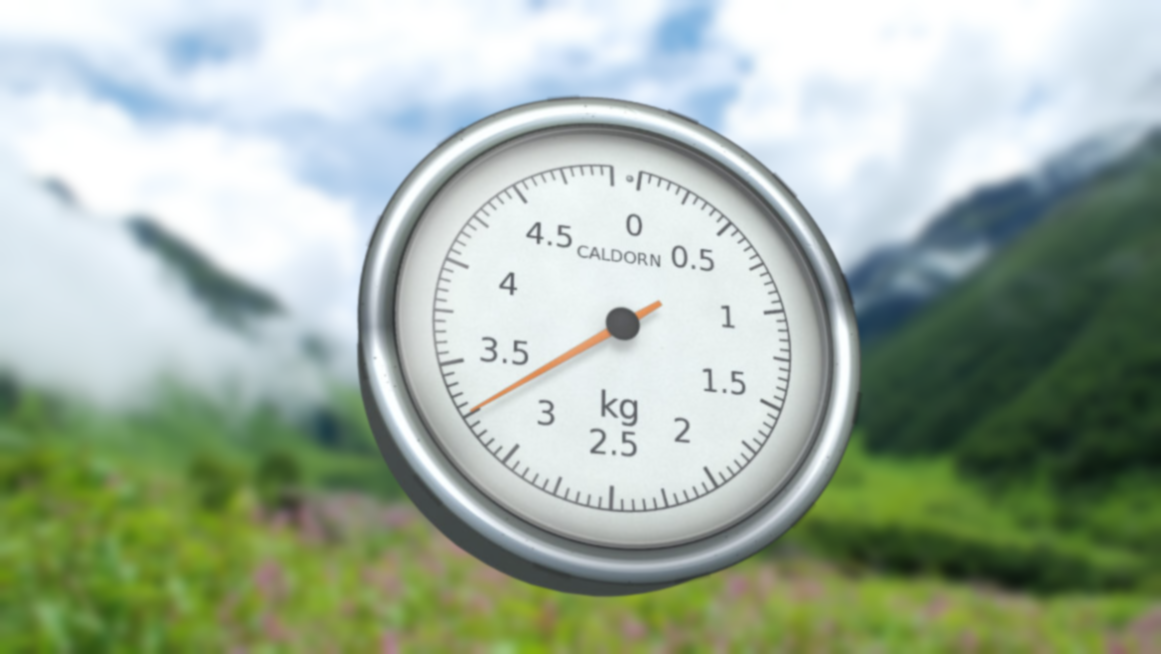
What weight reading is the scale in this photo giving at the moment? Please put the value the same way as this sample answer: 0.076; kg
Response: 3.25; kg
